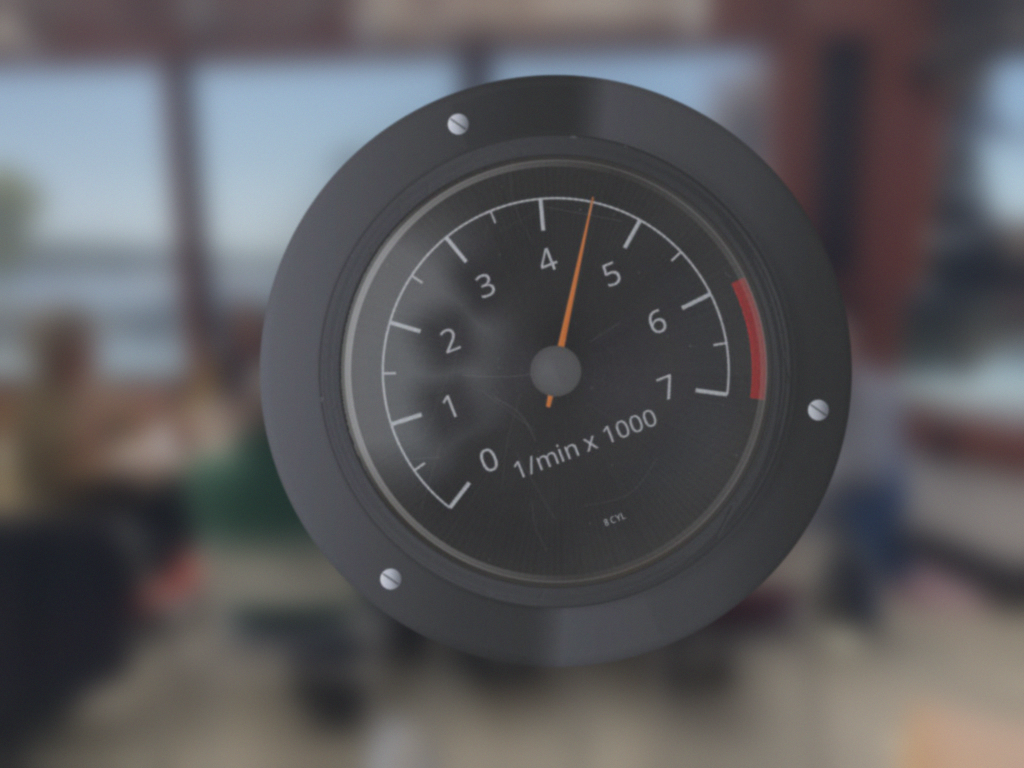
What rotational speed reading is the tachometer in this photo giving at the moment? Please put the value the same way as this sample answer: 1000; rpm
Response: 4500; rpm
